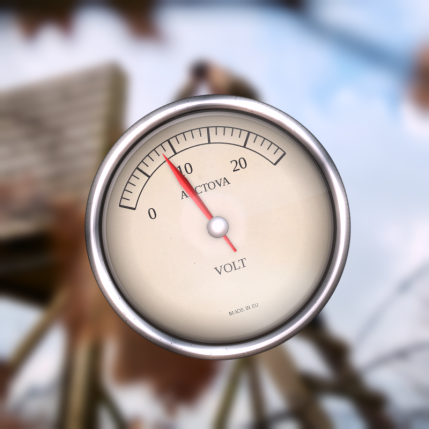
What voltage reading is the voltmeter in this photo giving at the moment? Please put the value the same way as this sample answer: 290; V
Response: 8.5; V
